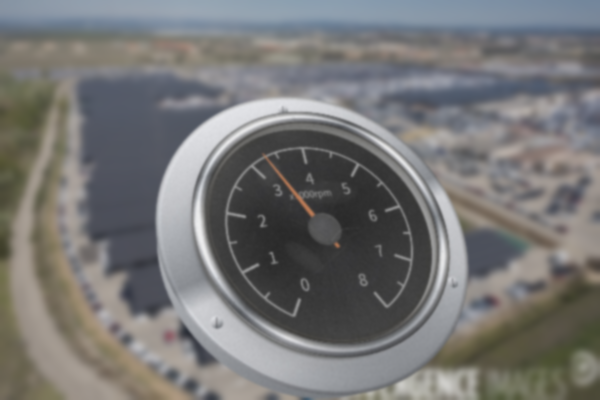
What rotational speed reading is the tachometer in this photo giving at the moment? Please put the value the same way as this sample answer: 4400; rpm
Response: 3250; rpm
